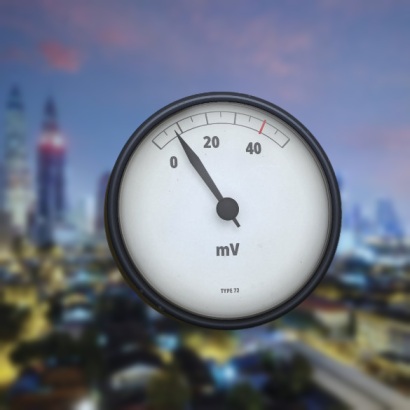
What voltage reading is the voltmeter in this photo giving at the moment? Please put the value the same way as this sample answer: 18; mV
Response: 7.5; mV
